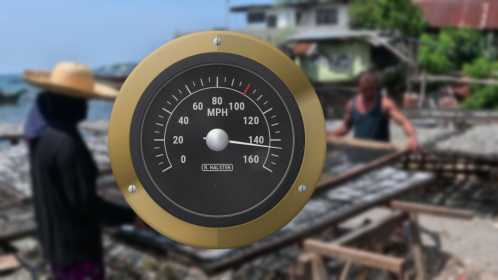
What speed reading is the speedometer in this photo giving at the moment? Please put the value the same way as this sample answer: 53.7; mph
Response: 145; mph
